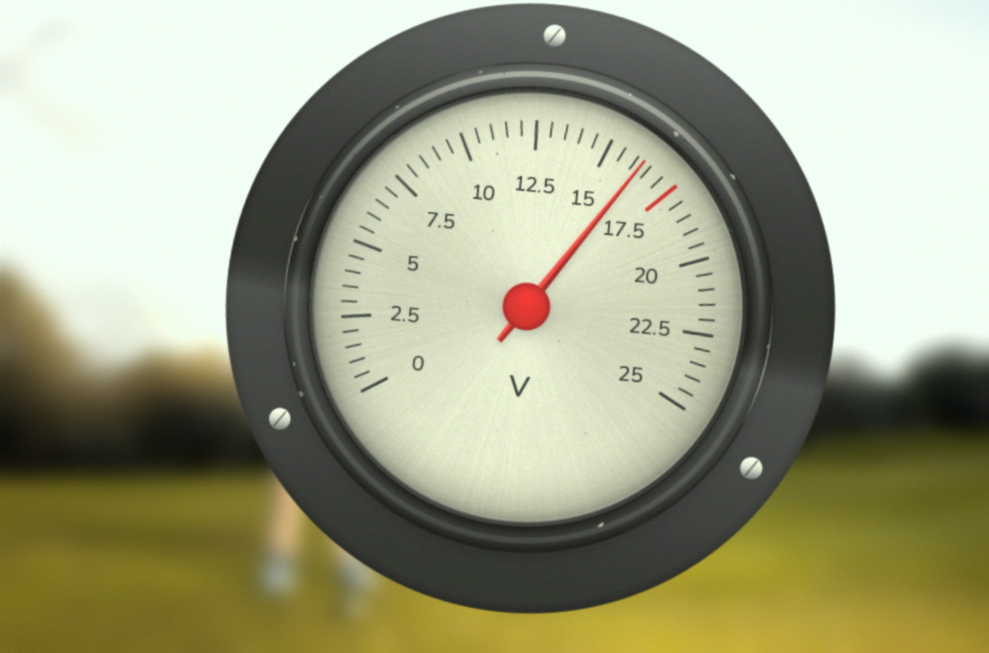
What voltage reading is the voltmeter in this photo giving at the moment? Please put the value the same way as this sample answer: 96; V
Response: 16.25; V
